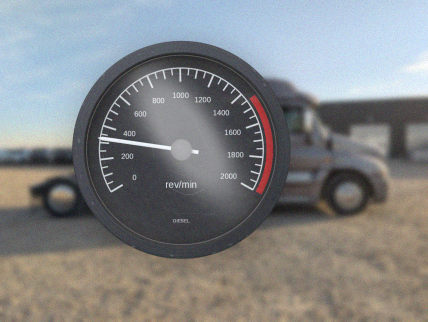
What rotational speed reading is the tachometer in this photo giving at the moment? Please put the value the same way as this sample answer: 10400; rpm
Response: 325; rpm
